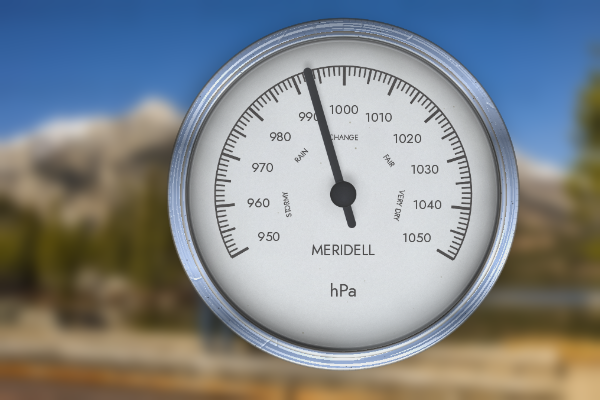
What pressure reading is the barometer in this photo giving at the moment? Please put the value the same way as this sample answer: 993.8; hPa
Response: 993; hPa
